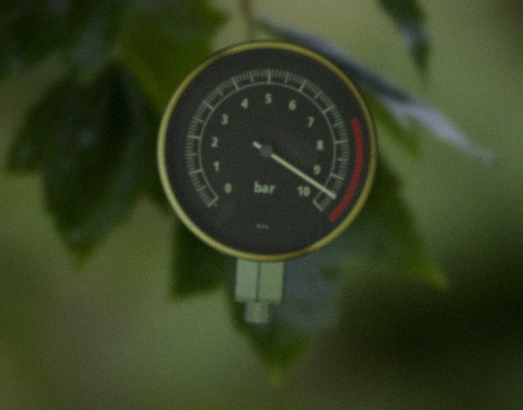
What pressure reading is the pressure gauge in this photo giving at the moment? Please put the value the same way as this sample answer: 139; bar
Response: 9.5; bar
